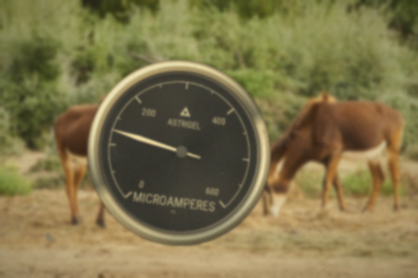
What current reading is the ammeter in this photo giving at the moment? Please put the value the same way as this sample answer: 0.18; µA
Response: 125; µA
